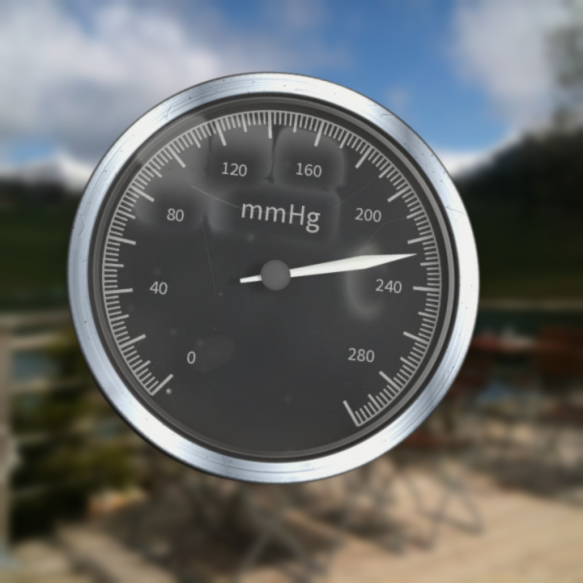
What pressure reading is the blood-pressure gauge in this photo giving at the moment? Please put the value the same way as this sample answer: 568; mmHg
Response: 226; mmHg
